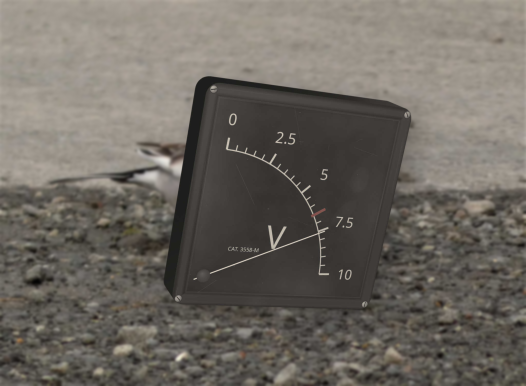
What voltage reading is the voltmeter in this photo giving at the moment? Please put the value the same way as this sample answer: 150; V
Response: 7.5; V
